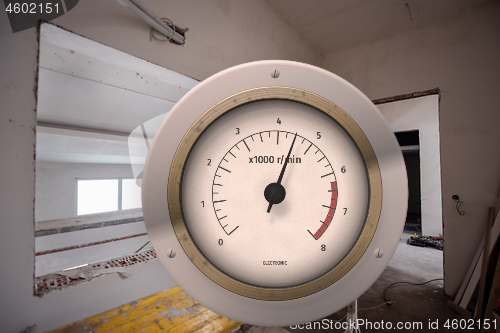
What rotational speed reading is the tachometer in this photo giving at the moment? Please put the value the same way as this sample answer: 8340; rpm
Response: 4500; rpm
